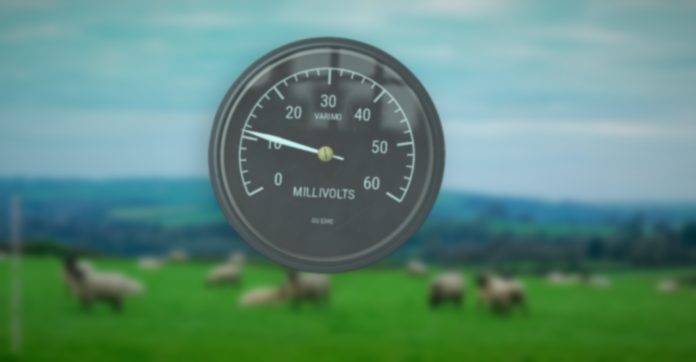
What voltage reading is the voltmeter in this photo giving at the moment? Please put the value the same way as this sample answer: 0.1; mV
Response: 11; mV
